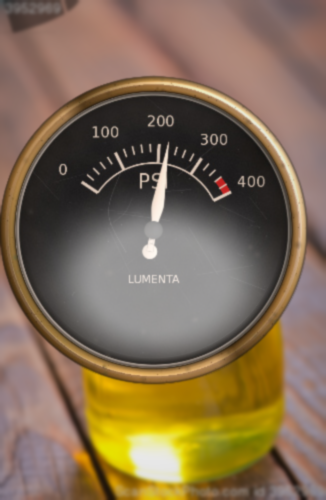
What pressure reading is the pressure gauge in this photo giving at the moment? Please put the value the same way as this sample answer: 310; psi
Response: 220; psi
